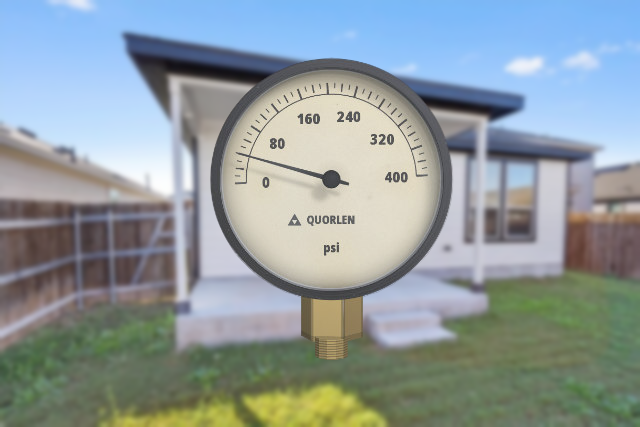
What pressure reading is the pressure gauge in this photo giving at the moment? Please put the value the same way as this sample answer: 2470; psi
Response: 40; psi
